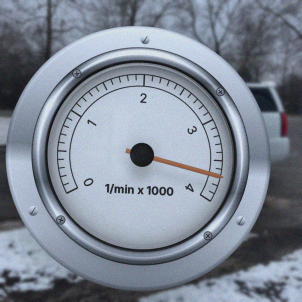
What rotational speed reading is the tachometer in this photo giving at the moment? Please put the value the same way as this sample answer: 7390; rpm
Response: 3700; rpm
